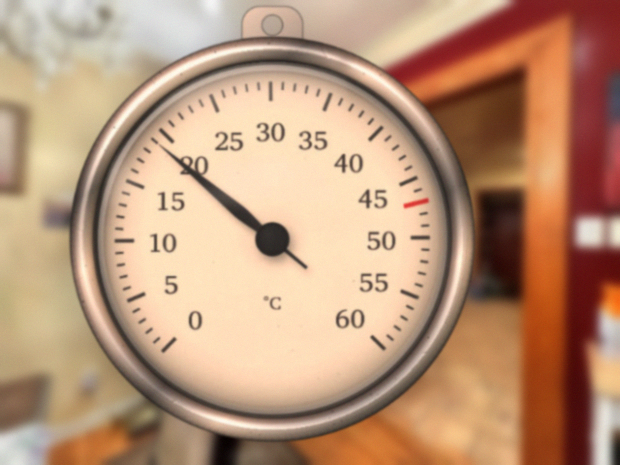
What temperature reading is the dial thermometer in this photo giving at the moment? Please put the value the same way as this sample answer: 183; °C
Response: 19; °C
